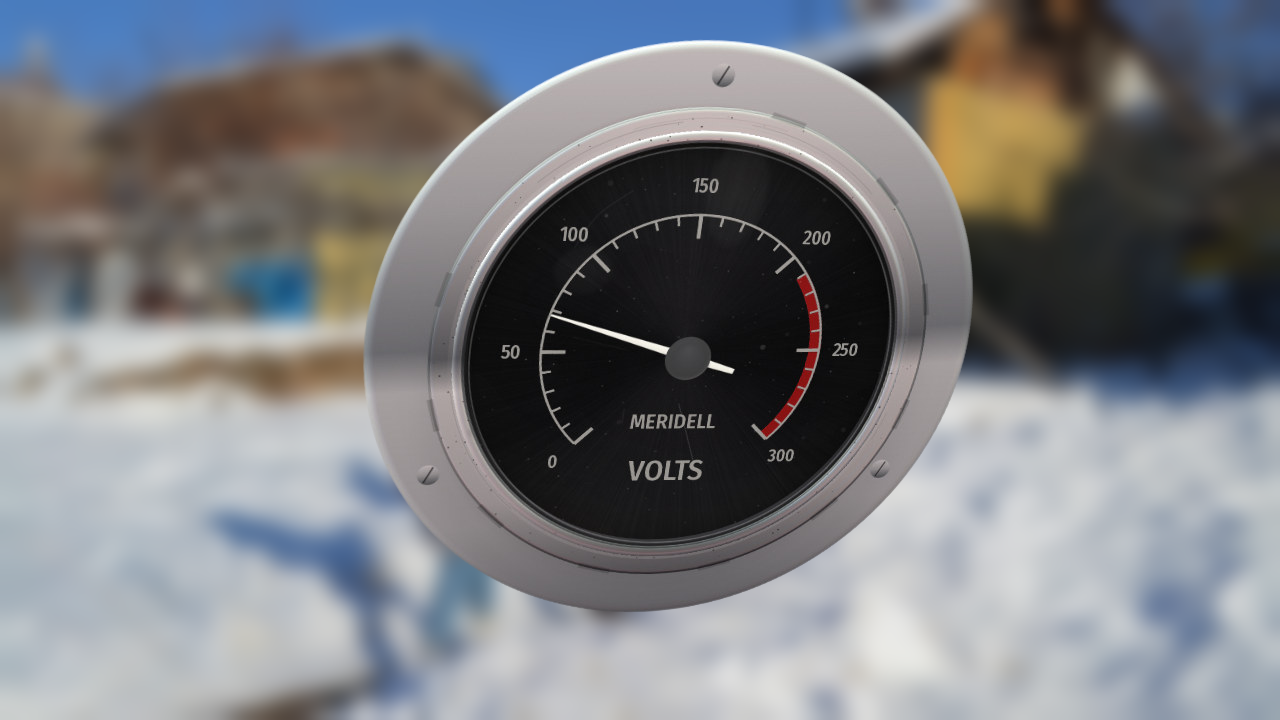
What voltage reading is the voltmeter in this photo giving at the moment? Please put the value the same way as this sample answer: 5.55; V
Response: 70; V
